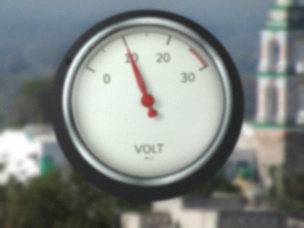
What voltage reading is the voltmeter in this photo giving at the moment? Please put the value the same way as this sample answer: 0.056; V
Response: 10; V
